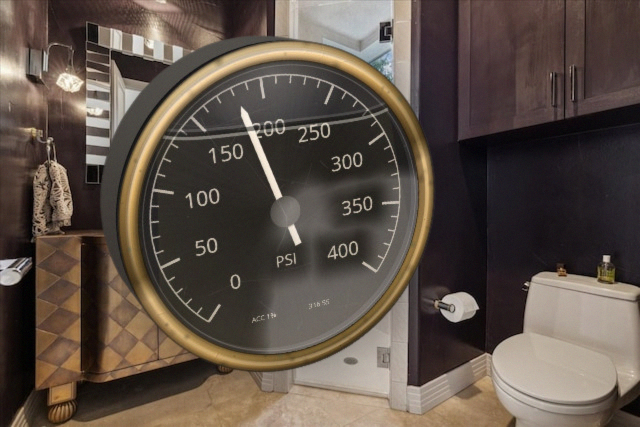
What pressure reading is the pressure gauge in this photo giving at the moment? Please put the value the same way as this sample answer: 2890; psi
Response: 180; psi
